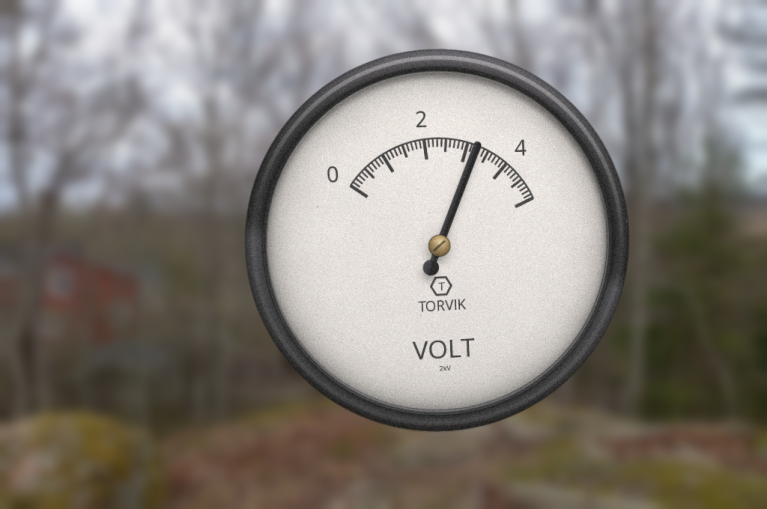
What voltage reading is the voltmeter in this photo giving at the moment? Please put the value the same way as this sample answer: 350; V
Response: 3.2; V
